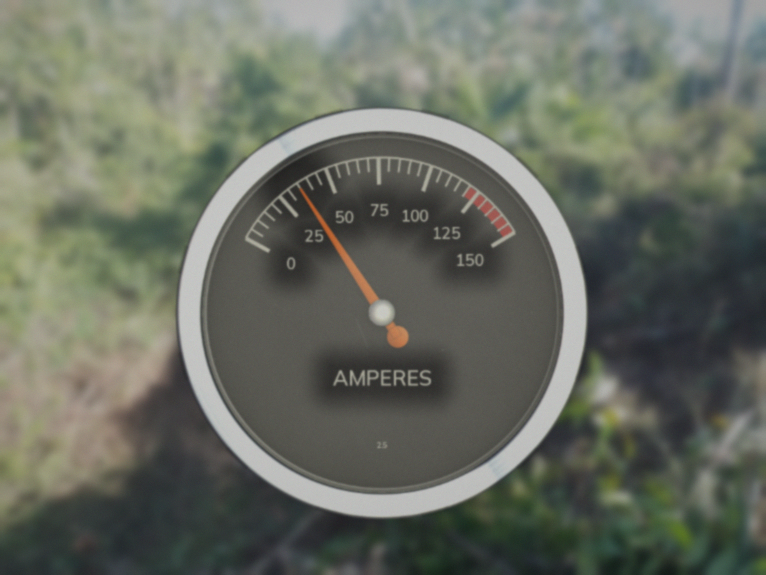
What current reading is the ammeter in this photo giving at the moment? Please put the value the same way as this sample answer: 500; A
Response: 35; A
